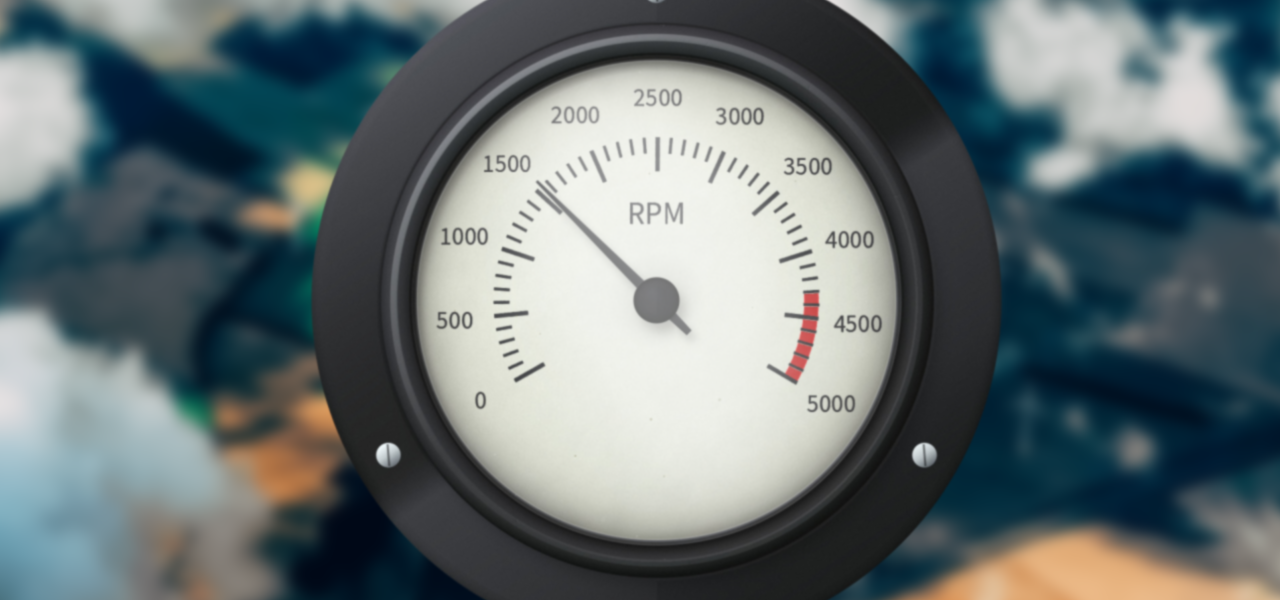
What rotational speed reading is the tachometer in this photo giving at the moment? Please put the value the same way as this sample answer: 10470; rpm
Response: 1550; rpm
